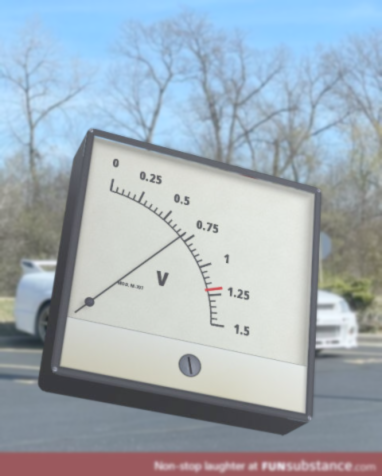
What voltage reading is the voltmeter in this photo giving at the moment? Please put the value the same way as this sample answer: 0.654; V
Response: 0.7; V
